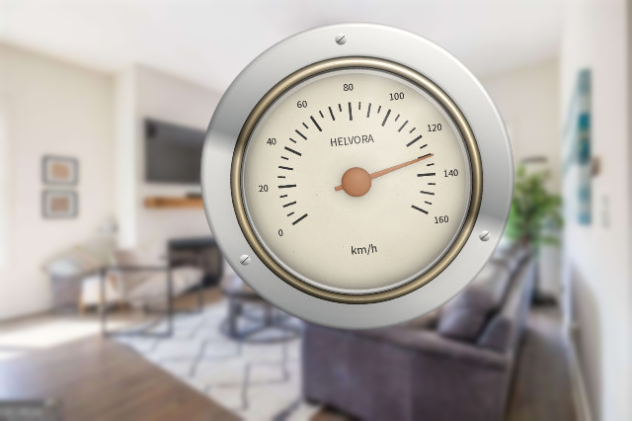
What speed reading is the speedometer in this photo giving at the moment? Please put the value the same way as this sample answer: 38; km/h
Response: 130; km/h
